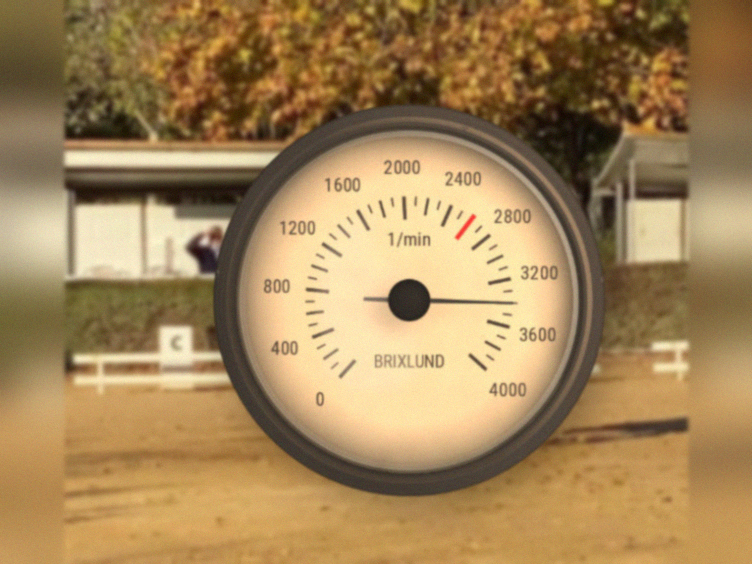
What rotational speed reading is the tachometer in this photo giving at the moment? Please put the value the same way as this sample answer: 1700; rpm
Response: 3400; rpm
